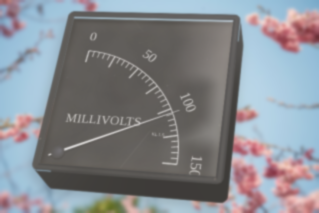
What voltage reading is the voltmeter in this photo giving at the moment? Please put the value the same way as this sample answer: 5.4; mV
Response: 105; mV
